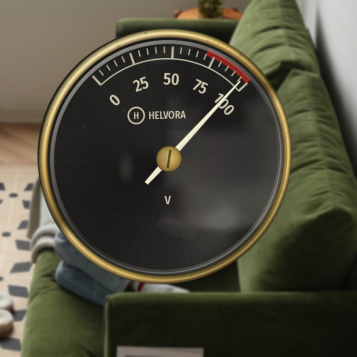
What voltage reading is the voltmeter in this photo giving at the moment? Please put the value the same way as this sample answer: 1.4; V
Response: 95; V
